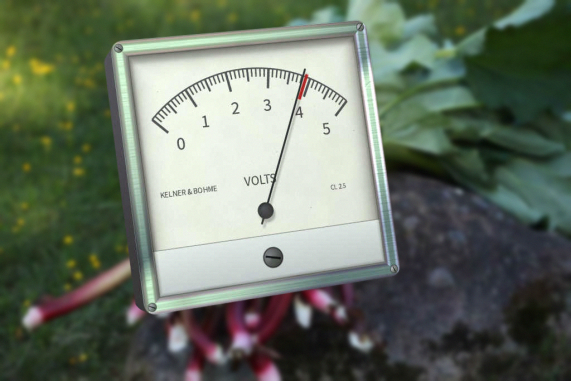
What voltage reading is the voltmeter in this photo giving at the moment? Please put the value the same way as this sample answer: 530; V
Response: 3.8; V
